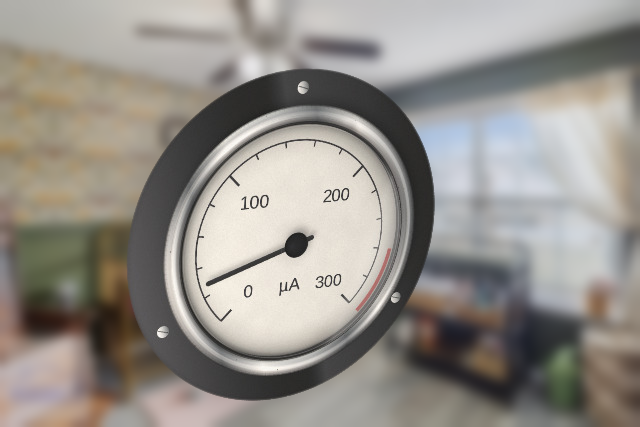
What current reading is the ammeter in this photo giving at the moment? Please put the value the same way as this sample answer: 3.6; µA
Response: 30; µA
